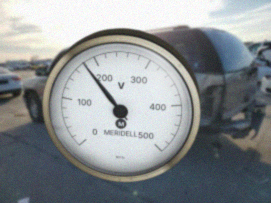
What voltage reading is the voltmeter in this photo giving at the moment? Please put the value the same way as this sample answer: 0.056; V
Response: 180; V
